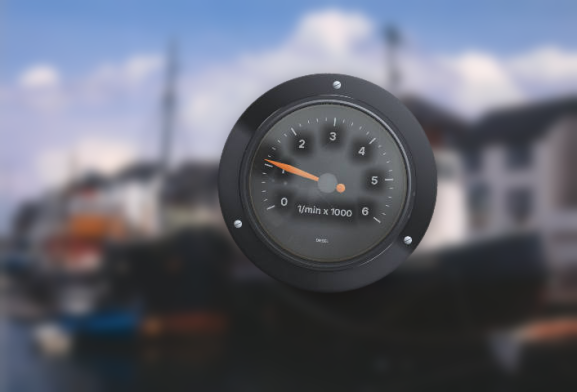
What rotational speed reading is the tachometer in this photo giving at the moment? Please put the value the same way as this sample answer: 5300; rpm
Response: 1100; rpm
